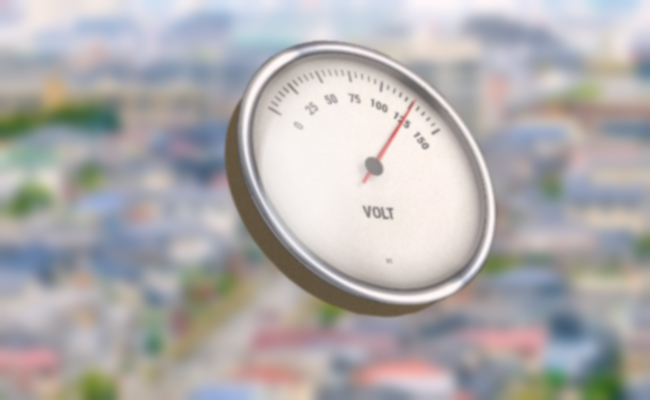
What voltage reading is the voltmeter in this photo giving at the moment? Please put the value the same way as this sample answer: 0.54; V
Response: 125; V
